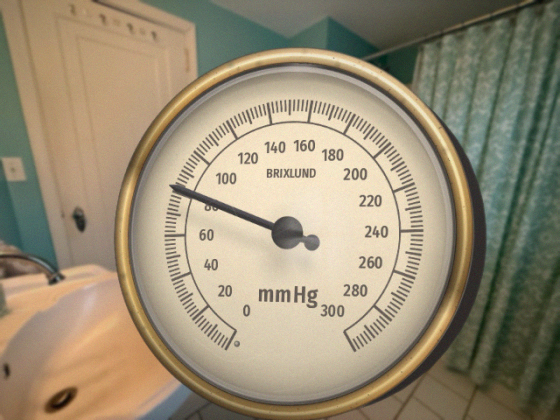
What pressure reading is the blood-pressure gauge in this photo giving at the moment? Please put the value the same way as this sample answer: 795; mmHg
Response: 82; mmHg
